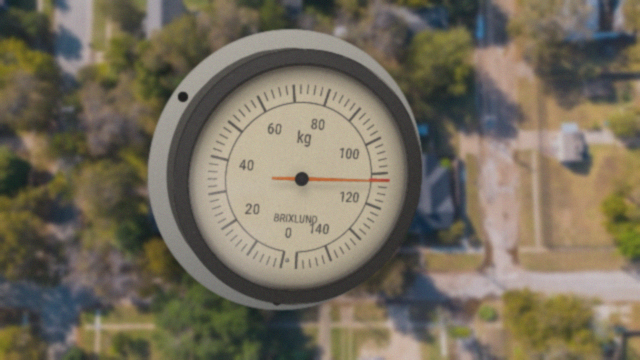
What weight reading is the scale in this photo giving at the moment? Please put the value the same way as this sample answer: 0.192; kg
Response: 112; kg
